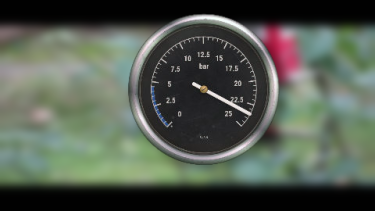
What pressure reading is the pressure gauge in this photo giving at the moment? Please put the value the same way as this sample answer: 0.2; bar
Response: 23.5; bar
